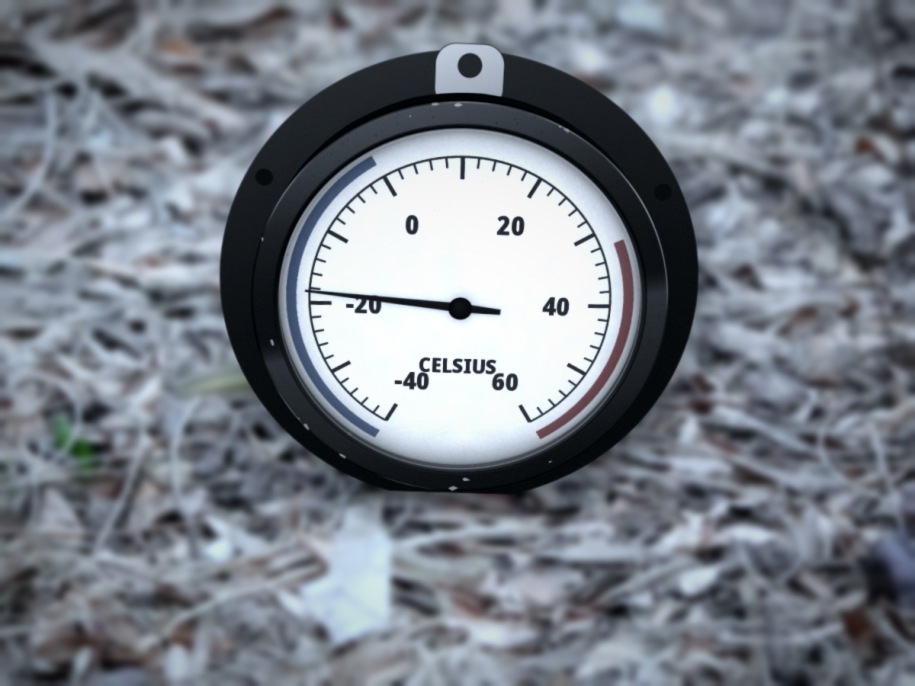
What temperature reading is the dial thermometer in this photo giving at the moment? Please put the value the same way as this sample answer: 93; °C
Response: -18; °C
